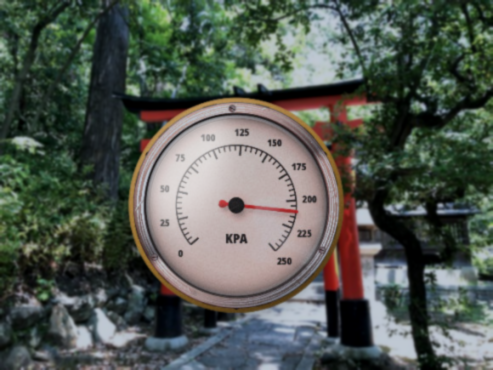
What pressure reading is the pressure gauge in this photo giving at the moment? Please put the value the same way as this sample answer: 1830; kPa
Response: 210; kPa
